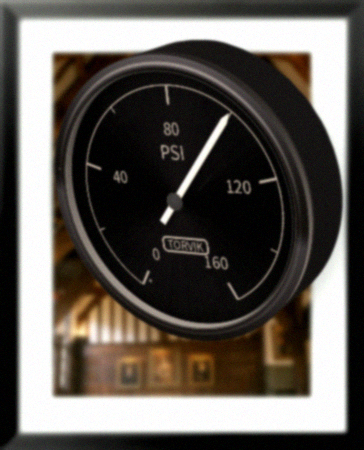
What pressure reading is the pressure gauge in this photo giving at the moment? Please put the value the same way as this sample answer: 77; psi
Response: 100; psi
